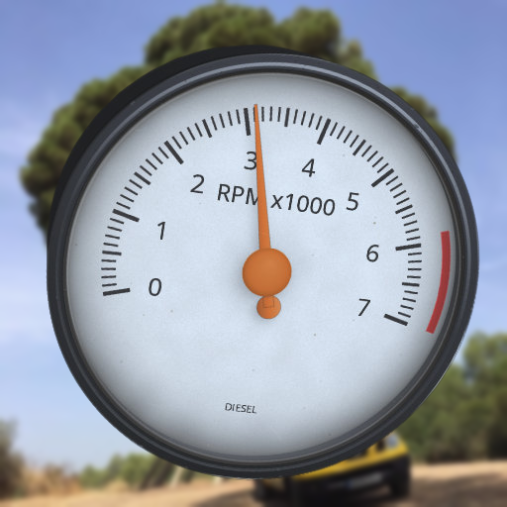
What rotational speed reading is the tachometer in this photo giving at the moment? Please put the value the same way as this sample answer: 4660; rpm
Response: 3100; rpm
